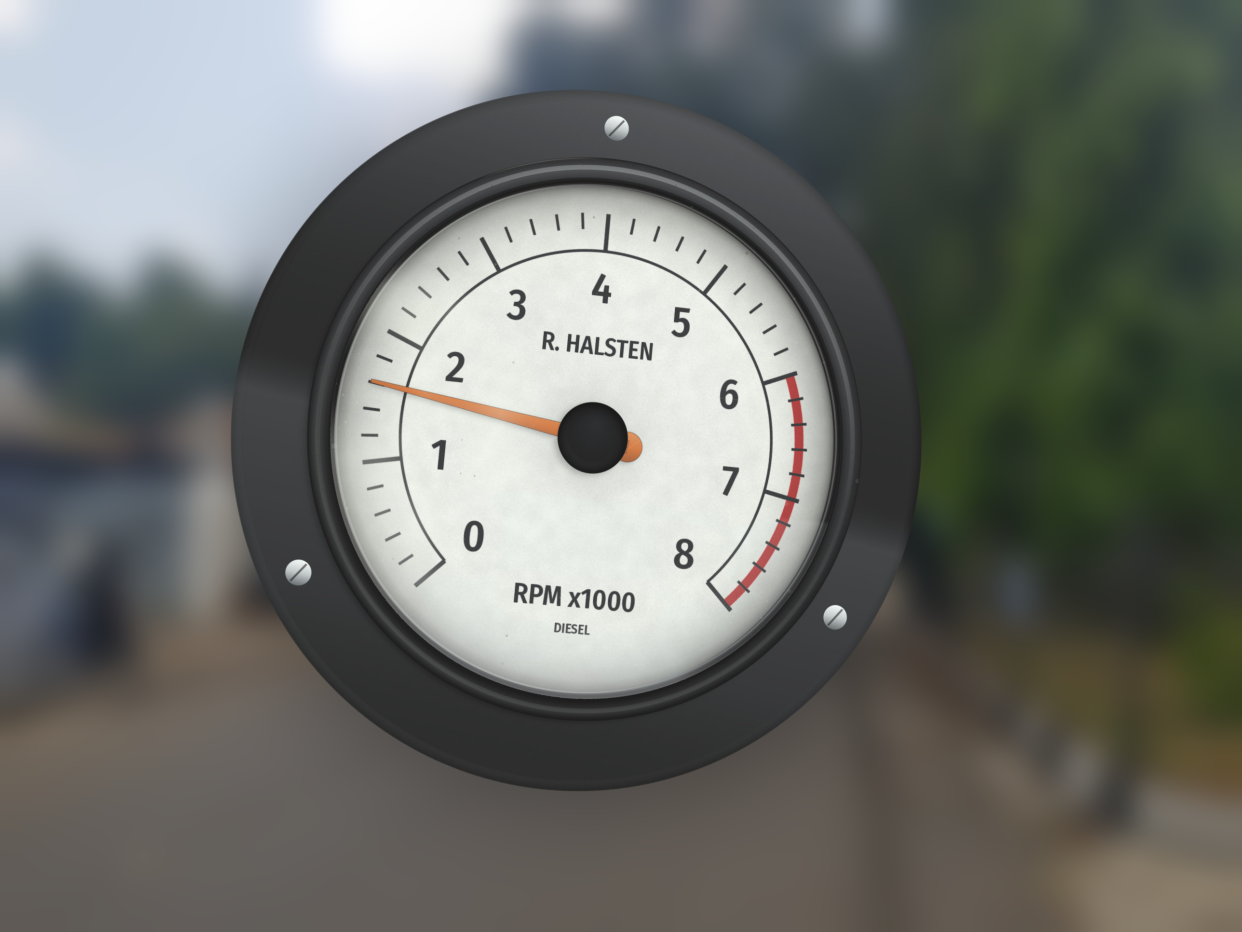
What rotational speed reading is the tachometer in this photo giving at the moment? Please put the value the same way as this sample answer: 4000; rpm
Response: 1600; rpm
